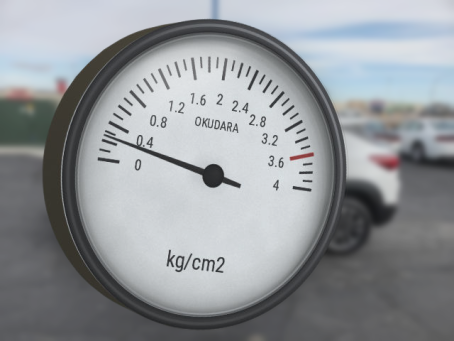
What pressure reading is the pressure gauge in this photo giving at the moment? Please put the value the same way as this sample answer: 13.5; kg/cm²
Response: 0.25; kg/cm²
